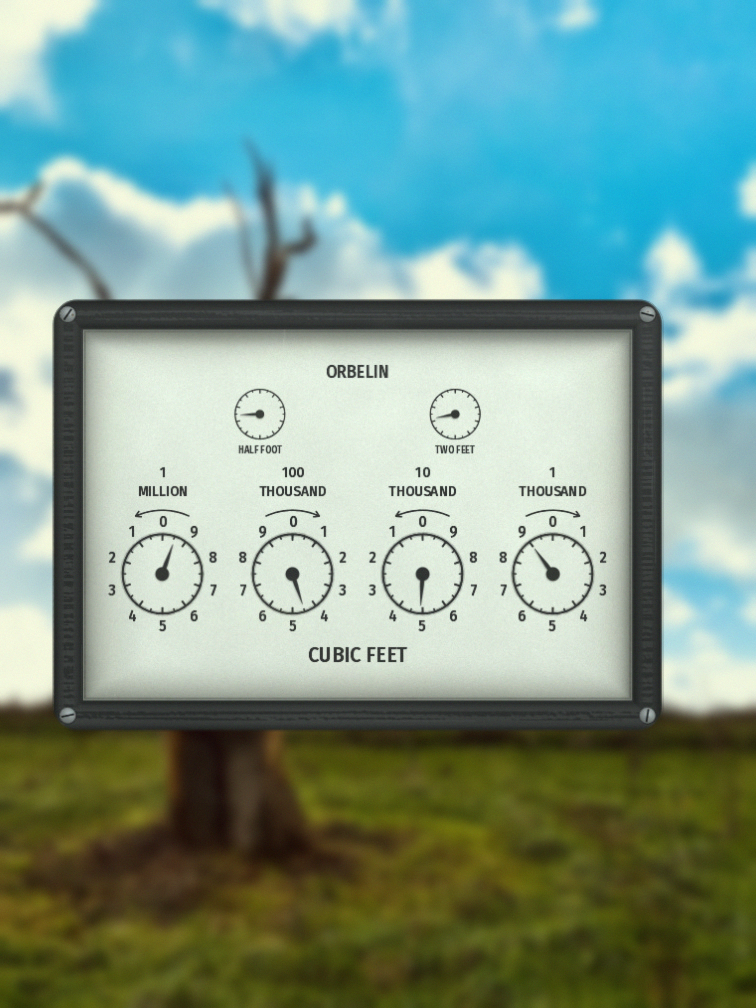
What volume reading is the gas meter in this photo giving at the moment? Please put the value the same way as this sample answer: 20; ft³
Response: 944900; ft³
